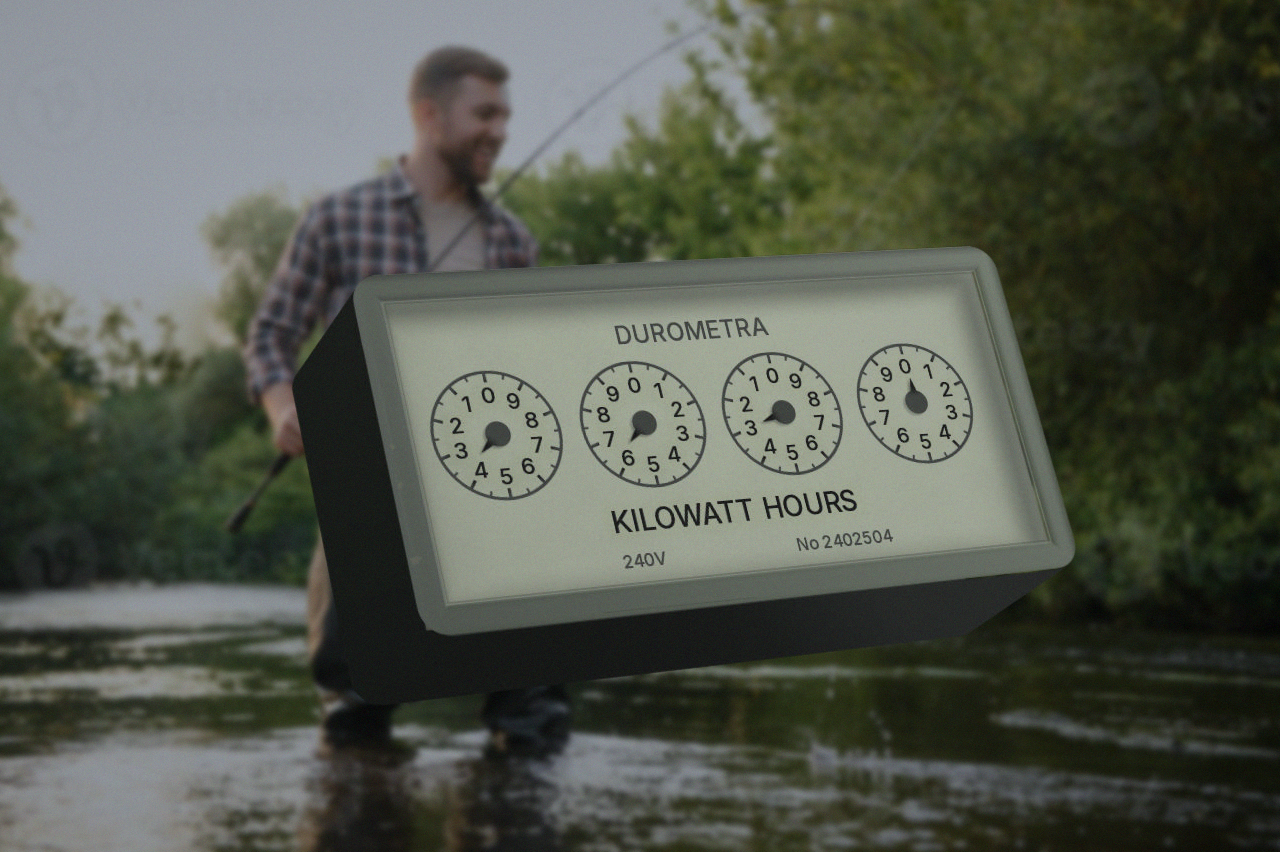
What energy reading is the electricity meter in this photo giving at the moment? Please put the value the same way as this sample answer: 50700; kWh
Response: 3630; kWh
